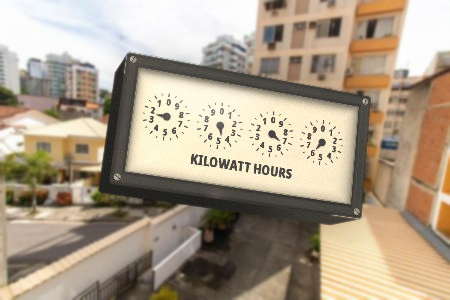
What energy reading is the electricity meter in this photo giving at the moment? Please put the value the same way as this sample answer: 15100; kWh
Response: 2466; kWh
